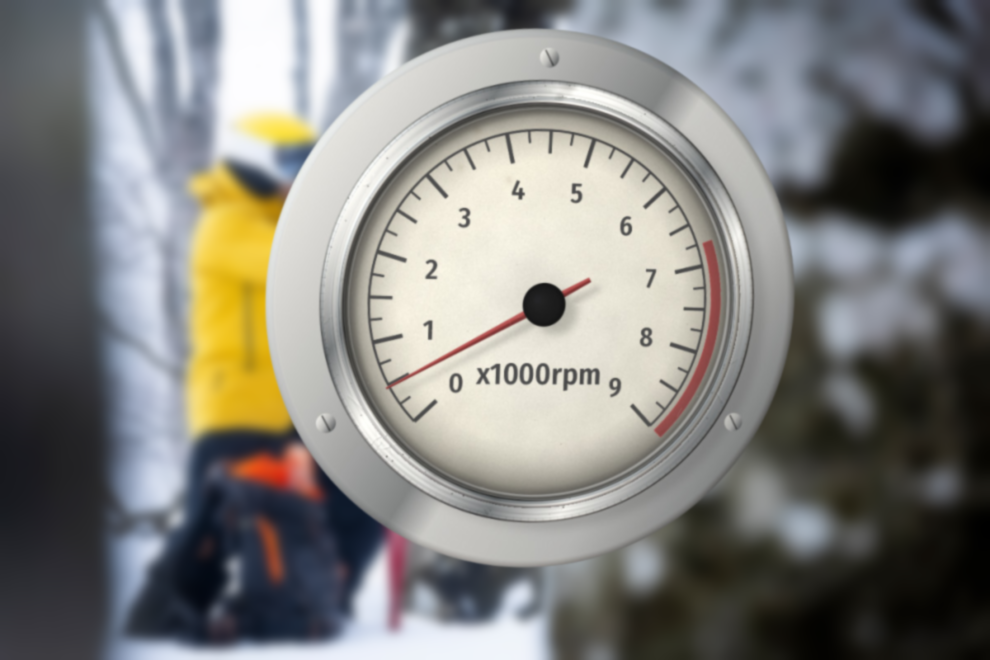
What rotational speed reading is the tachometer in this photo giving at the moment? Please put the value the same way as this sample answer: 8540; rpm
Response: 500; rpm
